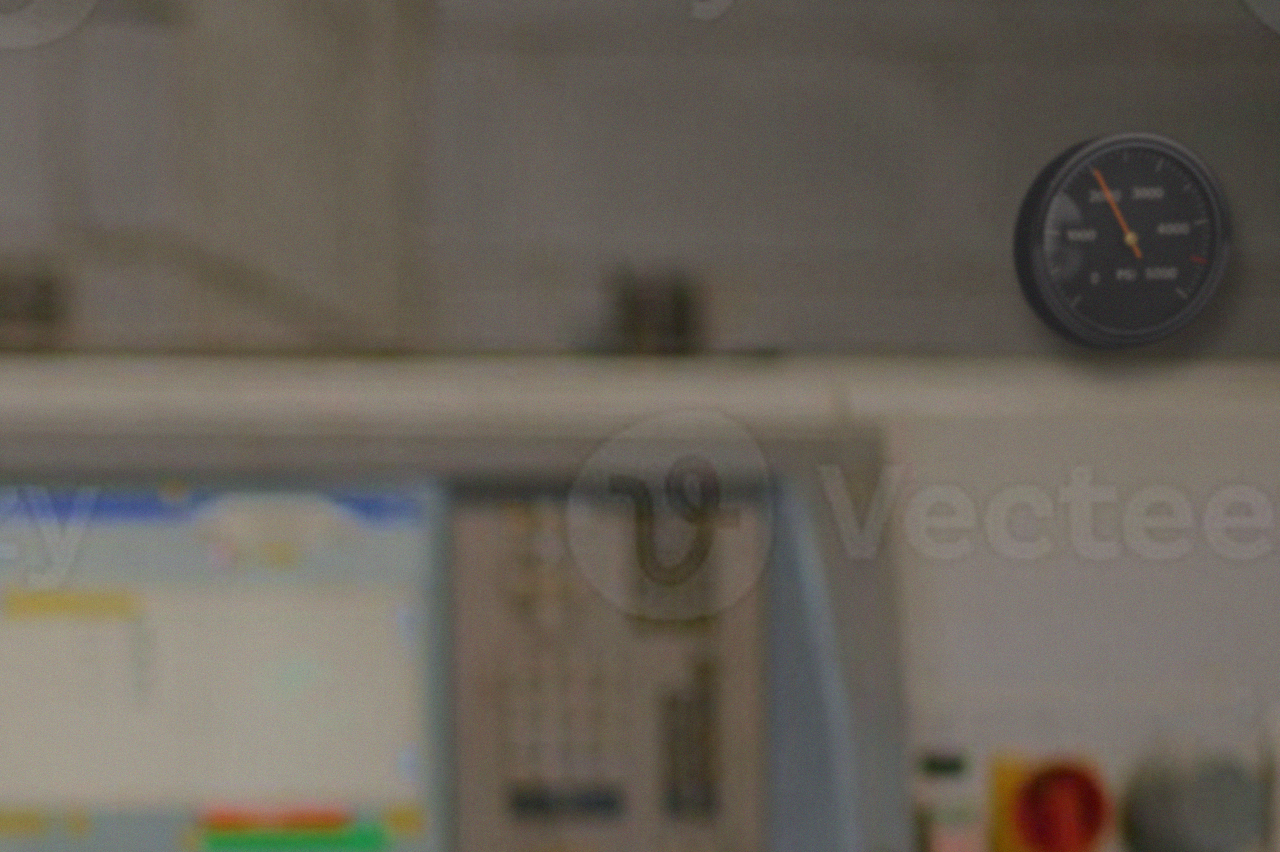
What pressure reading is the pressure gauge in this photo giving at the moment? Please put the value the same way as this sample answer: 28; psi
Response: 2000; psi
